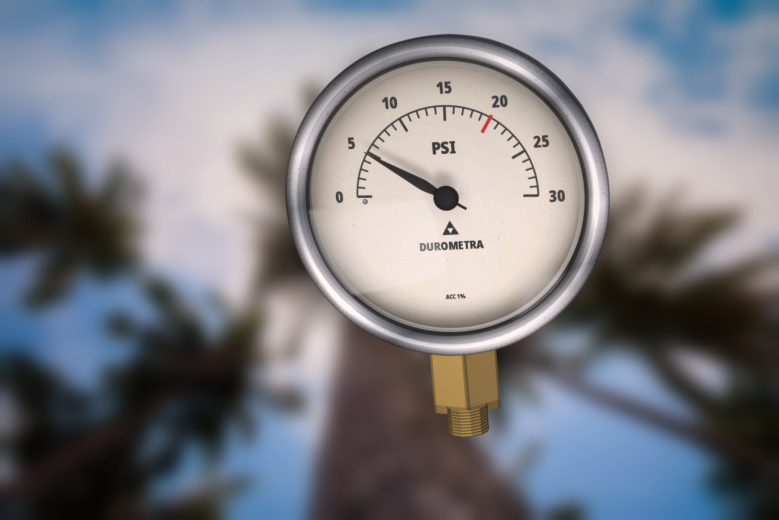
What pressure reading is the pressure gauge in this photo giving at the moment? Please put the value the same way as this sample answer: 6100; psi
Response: 5; psi
